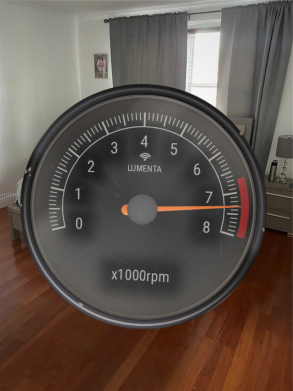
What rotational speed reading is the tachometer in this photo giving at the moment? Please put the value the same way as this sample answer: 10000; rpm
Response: 7300; rpm
